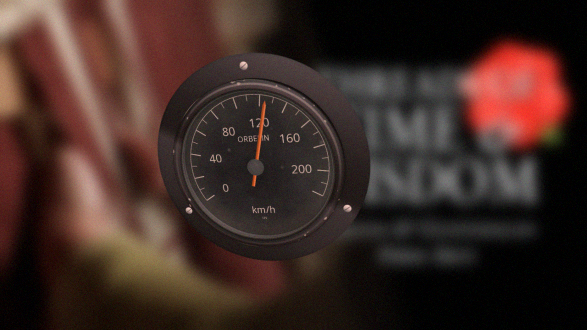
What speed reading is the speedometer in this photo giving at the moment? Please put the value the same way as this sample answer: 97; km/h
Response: 125; km/h
